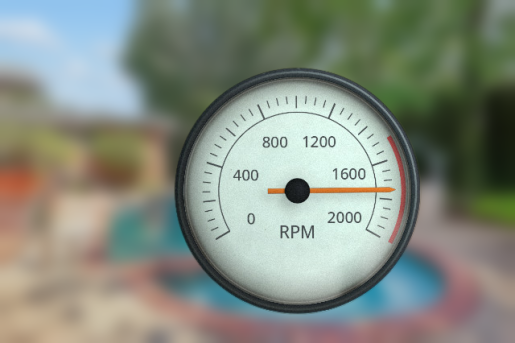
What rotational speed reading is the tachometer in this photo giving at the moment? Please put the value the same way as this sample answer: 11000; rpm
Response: 1750; rpm
